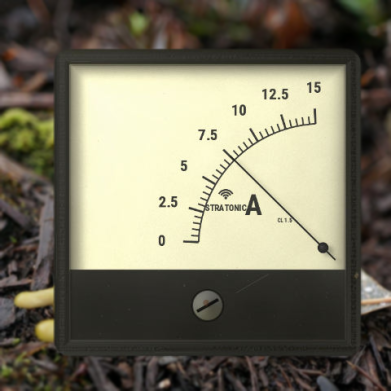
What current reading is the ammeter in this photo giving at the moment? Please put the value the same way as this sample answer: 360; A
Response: 7.5; A
